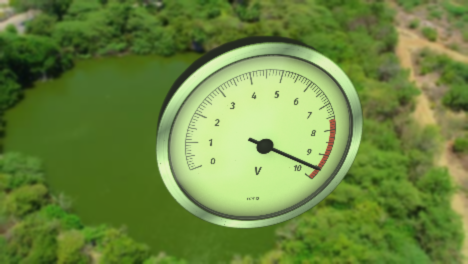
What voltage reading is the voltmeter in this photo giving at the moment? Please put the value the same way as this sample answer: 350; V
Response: 9.5; V
